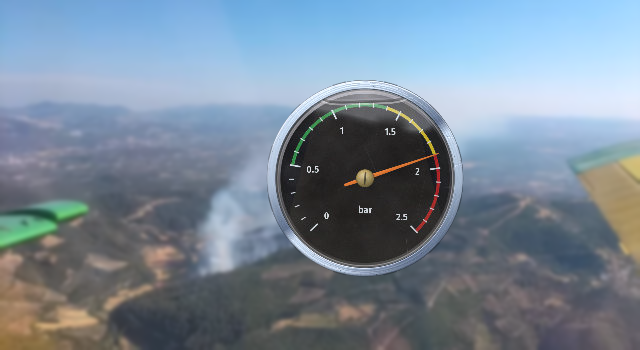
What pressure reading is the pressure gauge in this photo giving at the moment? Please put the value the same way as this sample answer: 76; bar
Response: 1.9; bar
